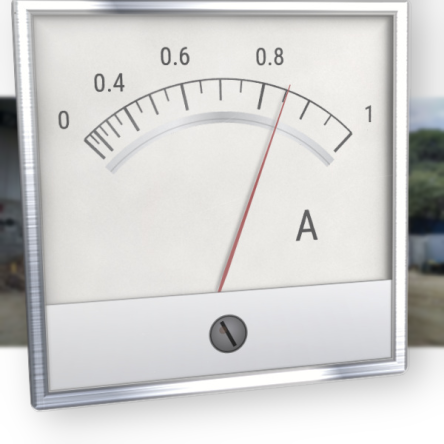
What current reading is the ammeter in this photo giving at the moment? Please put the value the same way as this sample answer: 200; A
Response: 0.85; A
